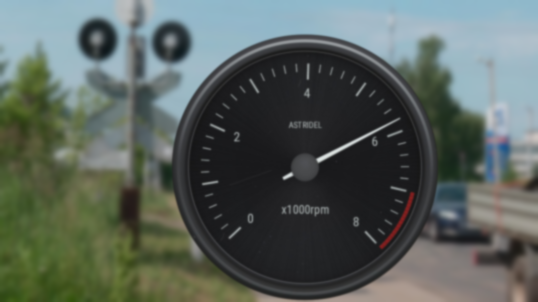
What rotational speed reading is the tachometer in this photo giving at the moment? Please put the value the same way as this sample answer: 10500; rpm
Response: 5800; rpm
